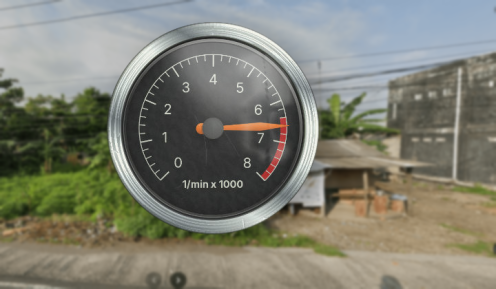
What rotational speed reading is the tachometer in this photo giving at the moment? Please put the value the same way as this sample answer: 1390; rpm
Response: 6600; rpm
